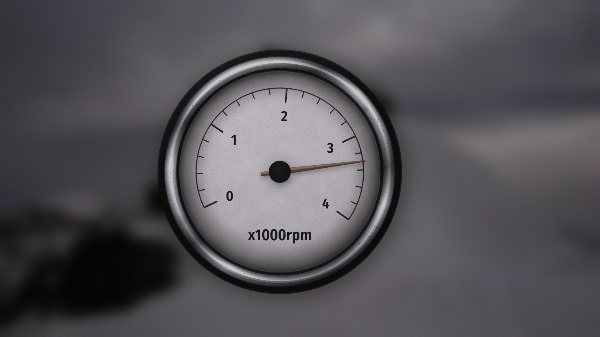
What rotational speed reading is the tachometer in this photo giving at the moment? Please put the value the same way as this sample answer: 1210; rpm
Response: 3300; rpm
